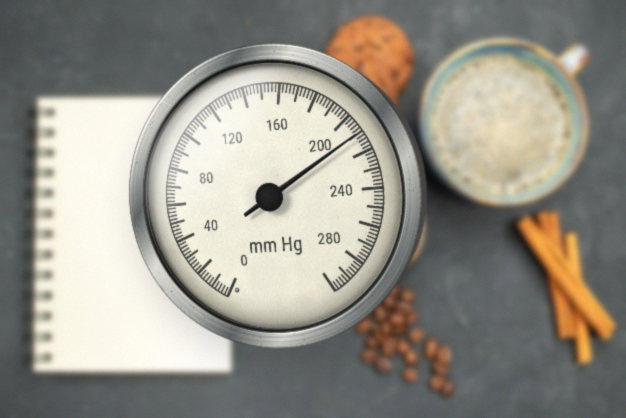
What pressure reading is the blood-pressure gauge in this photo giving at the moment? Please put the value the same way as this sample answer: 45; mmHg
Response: 210; mmHg
